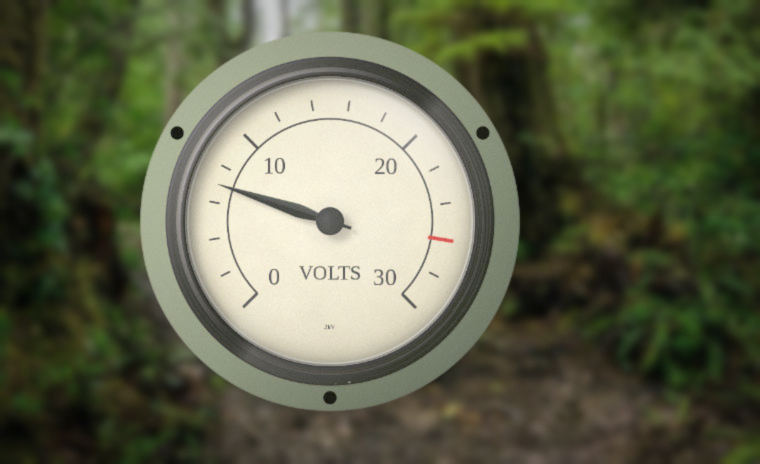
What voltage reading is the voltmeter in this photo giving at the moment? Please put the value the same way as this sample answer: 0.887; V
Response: 7; V
